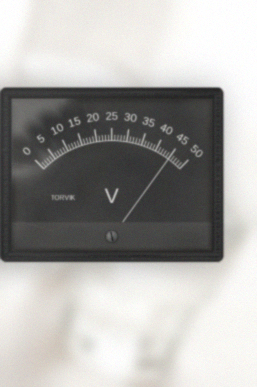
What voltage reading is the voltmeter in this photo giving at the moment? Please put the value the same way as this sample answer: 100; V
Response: 45; V
